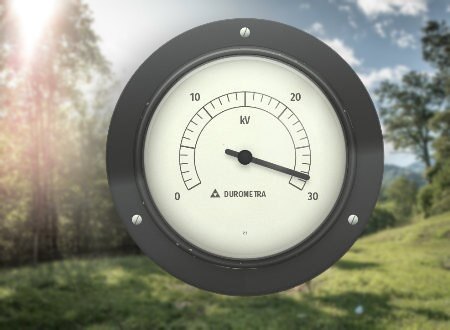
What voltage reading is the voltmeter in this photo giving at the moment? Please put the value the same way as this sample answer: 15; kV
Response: 28.5; kV
